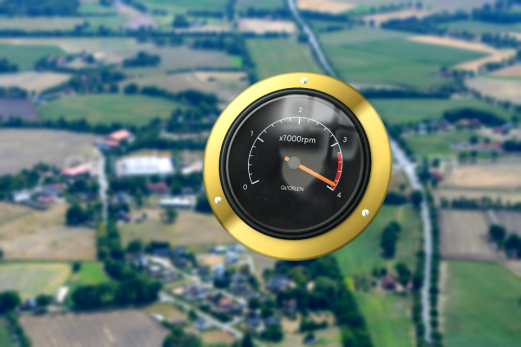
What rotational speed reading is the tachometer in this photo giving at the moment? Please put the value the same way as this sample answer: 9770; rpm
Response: 3900; rpm
